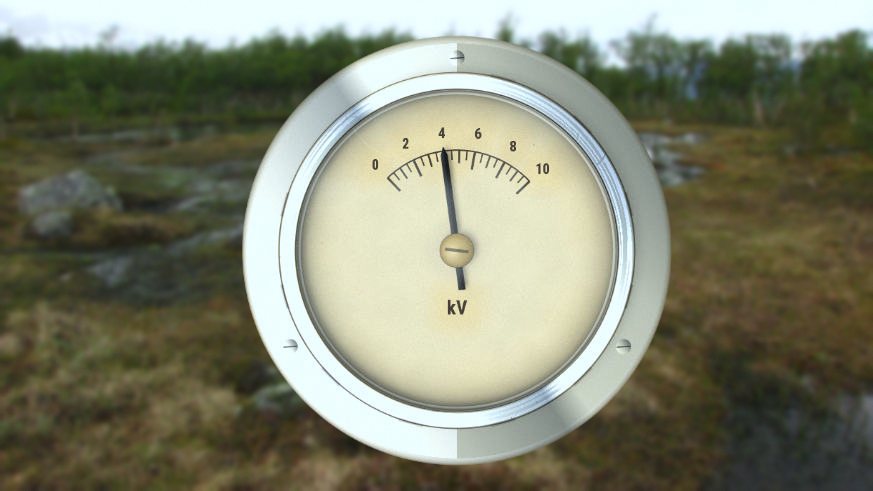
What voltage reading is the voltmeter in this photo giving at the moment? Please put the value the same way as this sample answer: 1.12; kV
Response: 4; kV
